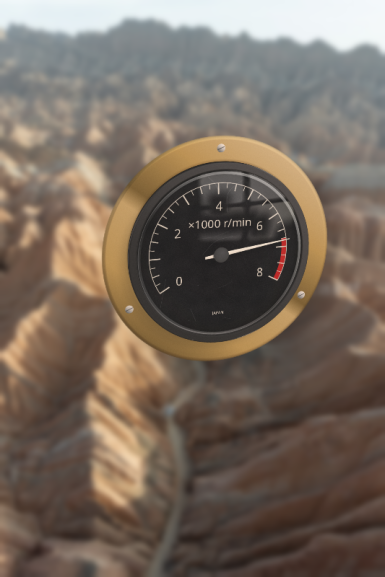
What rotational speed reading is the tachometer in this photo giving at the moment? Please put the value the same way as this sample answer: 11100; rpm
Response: 6750; rpm
